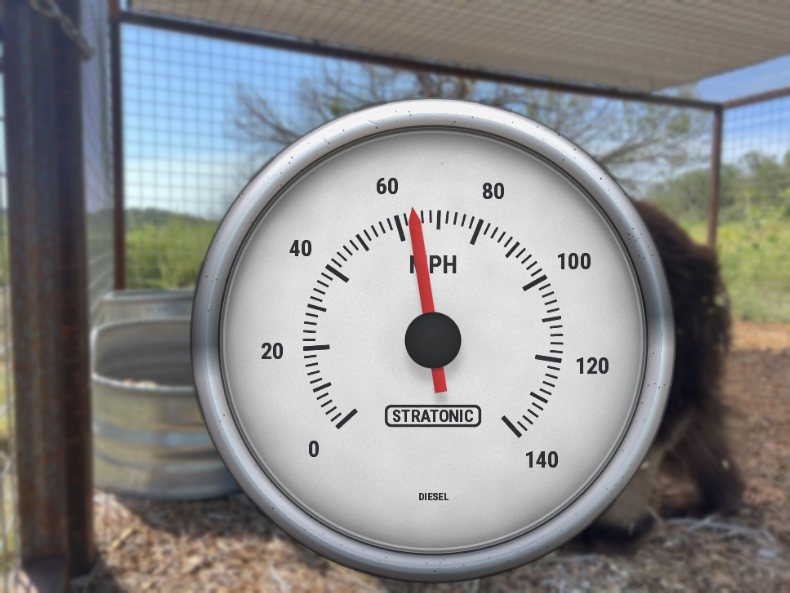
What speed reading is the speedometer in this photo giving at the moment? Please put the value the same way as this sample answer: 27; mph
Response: 64; mph
